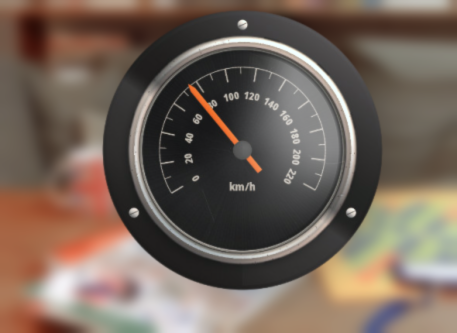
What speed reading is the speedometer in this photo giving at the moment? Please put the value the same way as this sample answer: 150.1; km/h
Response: 75; km/h
